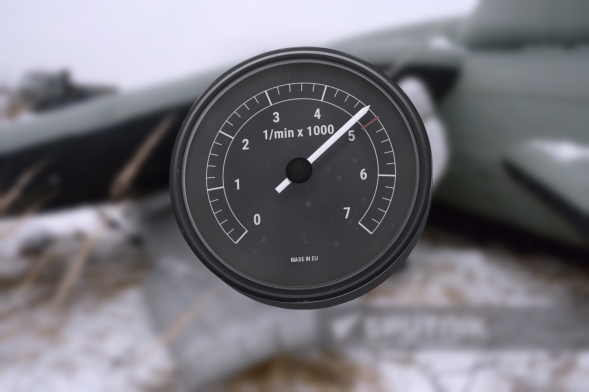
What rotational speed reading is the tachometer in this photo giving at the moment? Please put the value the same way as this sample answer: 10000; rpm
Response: 4800; rpm
